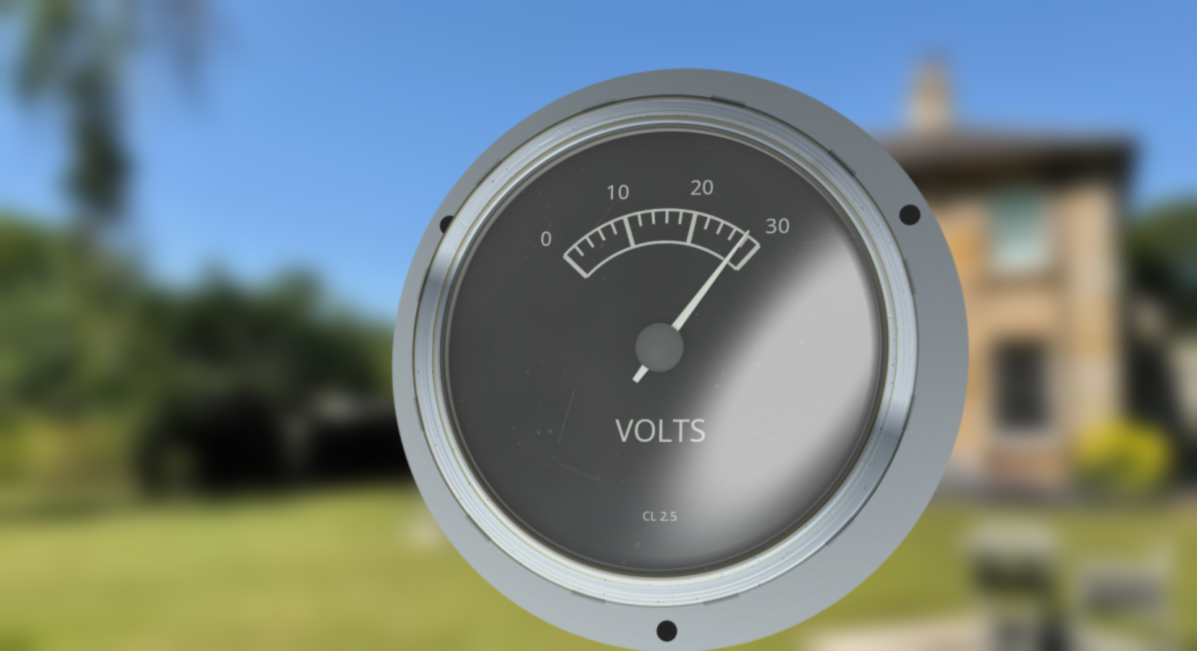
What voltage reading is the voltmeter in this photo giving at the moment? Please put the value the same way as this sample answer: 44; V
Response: 28; V
